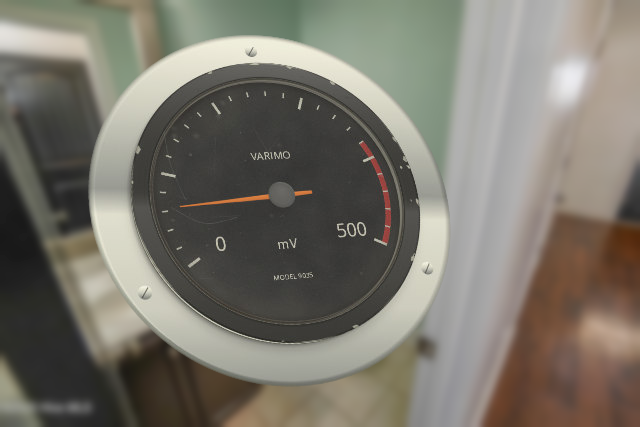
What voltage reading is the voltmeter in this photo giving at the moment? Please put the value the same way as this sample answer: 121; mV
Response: 60; mV
